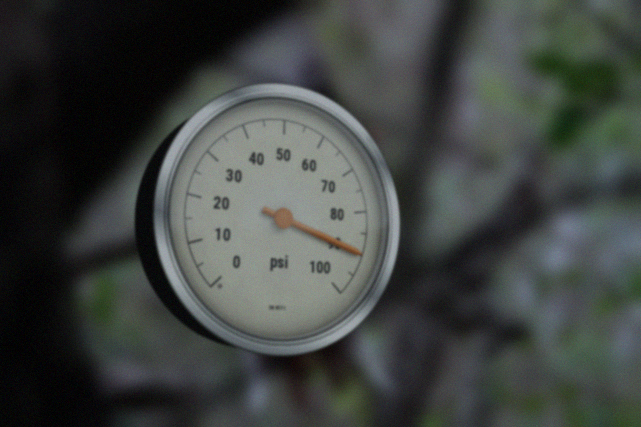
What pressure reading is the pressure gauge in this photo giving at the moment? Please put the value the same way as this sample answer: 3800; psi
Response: 90; psi
